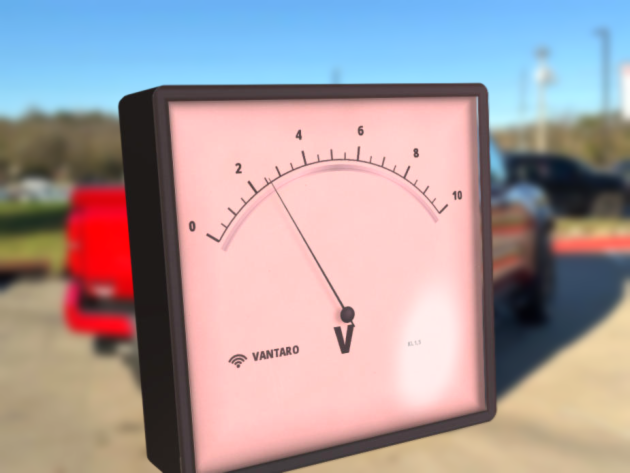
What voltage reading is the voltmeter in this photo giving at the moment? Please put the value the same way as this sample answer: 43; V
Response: 2.5; V
